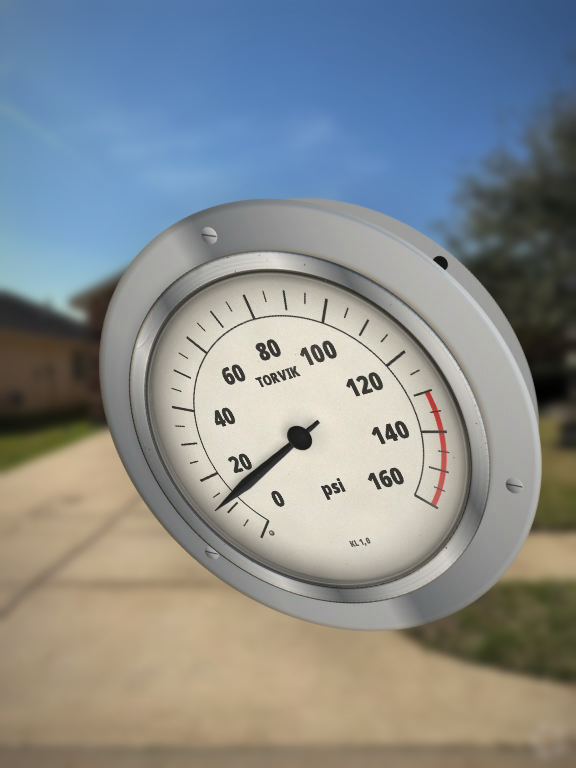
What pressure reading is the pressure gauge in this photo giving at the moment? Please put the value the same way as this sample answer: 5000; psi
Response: 12.5; psi
